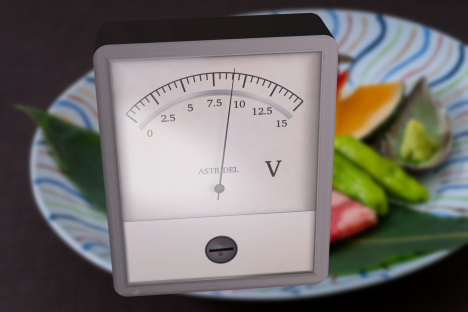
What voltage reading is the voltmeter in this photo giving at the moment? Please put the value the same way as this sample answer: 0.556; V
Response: 9; V
